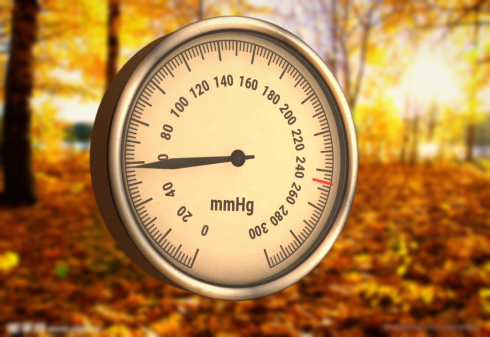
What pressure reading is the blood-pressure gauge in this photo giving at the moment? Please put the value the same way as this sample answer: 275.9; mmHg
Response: 58; mmHg
